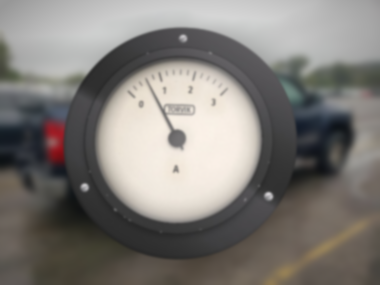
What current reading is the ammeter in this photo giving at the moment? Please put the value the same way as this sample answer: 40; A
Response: 0.6; A
